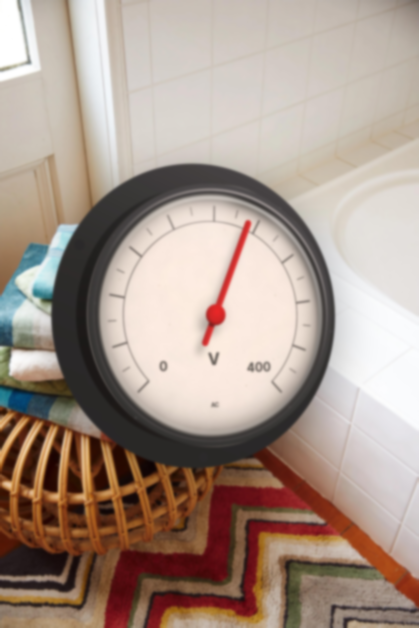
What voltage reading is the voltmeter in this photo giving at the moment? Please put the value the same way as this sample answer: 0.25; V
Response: 230; V
